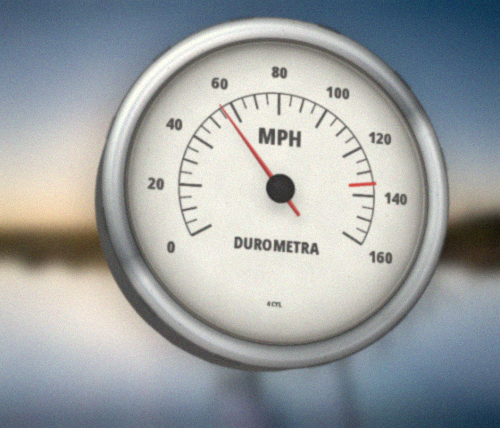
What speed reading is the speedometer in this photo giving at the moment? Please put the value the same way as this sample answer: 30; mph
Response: 55; mph
